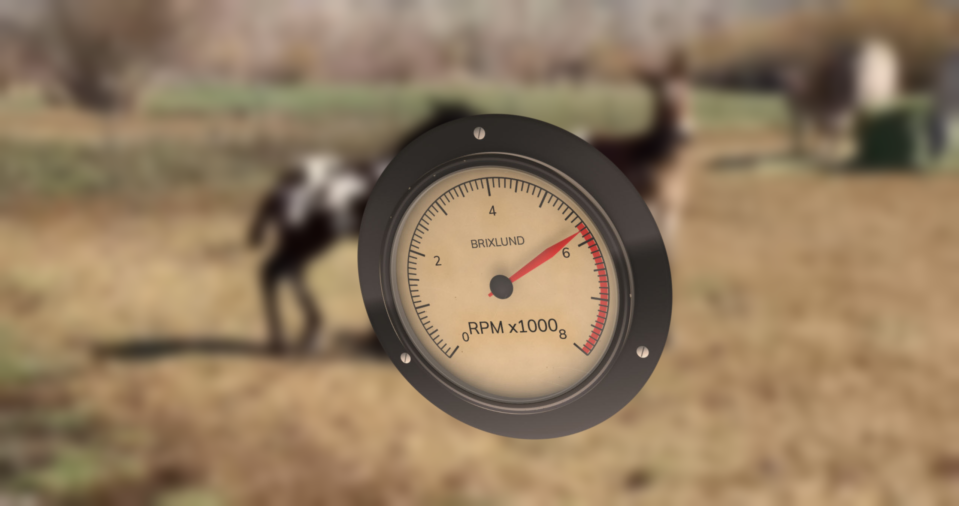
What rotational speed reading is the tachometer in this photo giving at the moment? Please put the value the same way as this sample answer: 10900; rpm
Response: 5800; rpm
